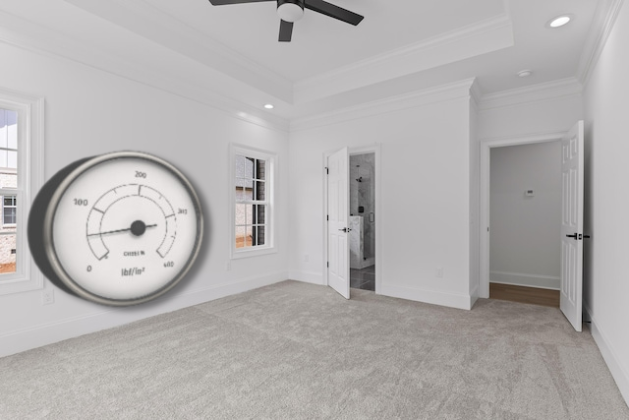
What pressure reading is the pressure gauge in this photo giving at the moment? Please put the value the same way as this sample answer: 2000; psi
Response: 50; psi
